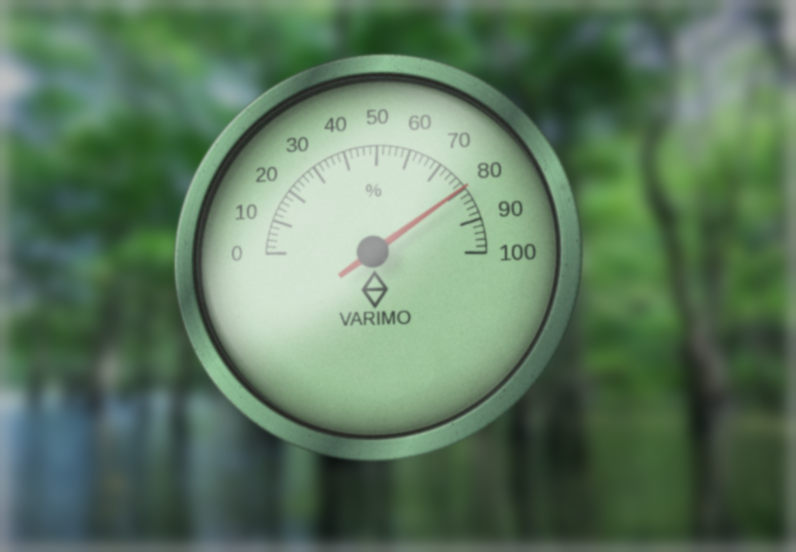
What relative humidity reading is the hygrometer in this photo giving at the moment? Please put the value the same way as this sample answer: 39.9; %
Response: 80; %
